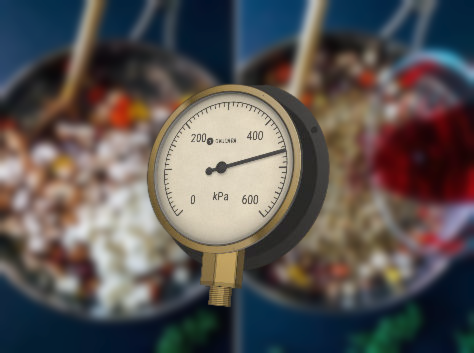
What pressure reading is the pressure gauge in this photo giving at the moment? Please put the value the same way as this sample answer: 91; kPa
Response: 470; kPa
